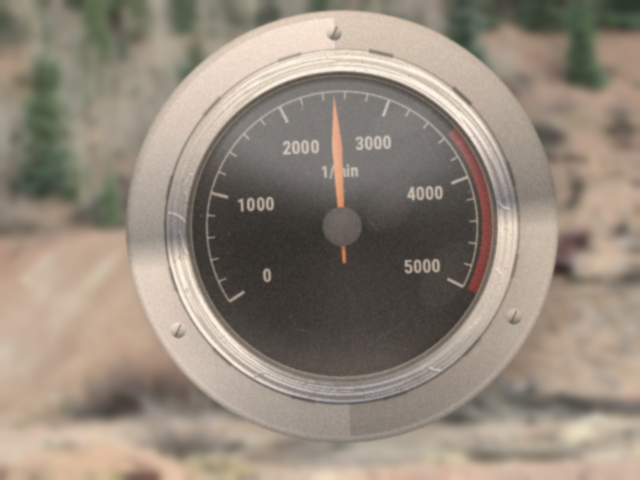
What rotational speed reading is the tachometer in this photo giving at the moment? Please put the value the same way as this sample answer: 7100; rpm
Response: 2500; rpm
